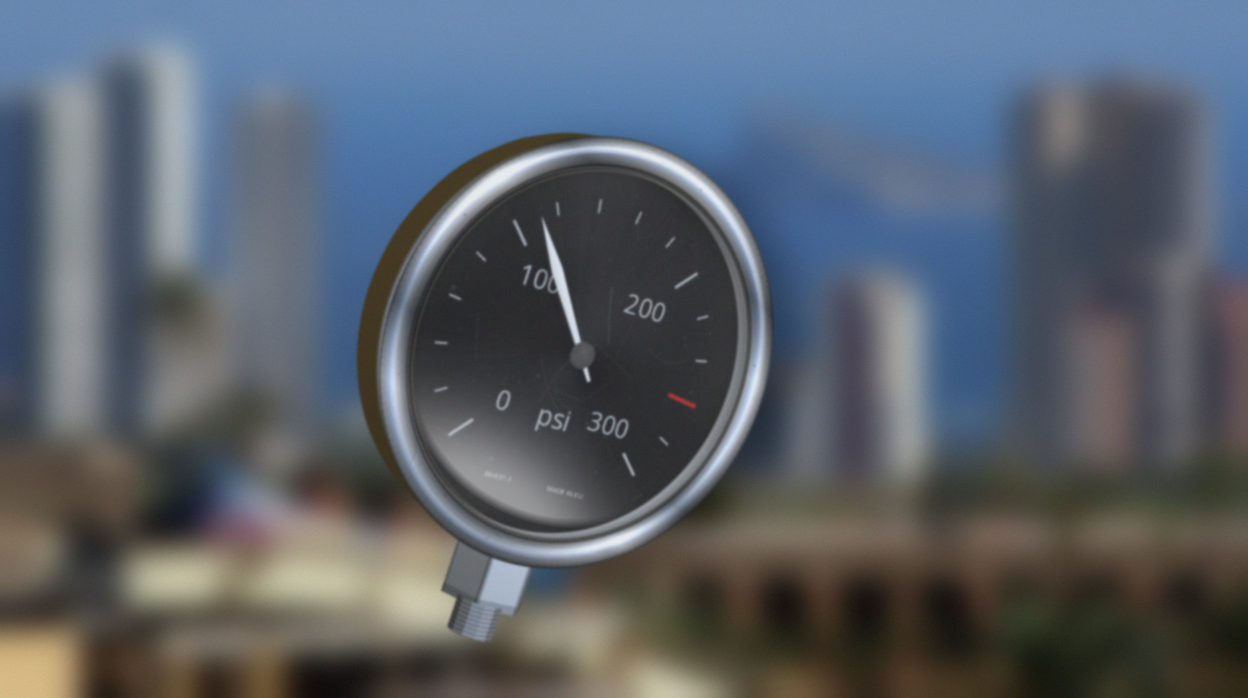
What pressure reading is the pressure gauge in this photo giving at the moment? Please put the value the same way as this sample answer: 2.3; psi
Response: 110; psi
